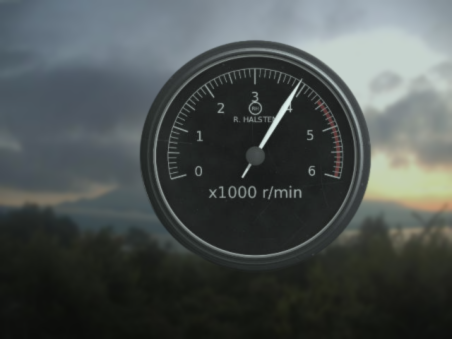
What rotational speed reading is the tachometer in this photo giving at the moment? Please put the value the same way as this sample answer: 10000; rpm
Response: 3900; rpm
